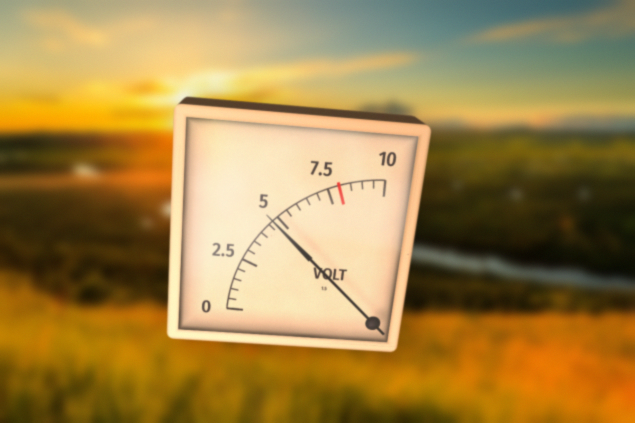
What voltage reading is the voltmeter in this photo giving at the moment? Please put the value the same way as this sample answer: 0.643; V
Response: 4.75; V
